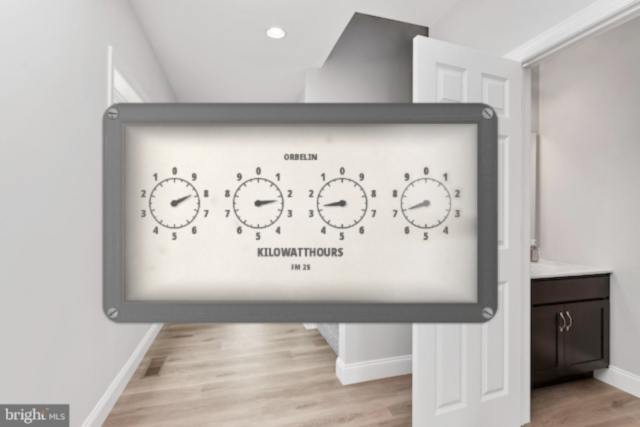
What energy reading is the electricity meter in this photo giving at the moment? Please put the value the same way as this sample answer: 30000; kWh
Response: 8227; kWh
